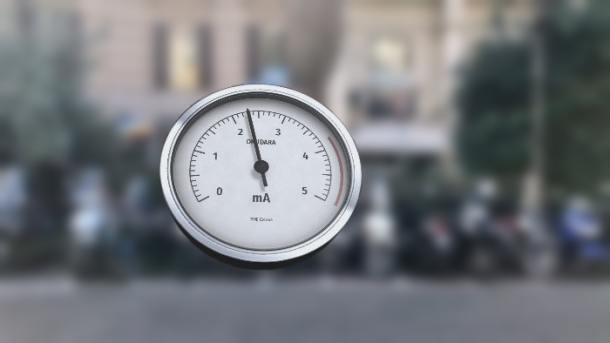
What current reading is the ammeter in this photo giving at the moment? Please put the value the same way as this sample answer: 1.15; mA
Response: 2.3; mA
